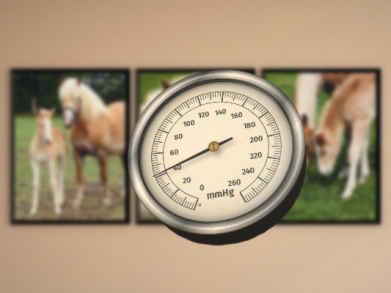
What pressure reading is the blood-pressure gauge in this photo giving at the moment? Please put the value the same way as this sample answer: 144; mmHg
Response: 40; mmHg
